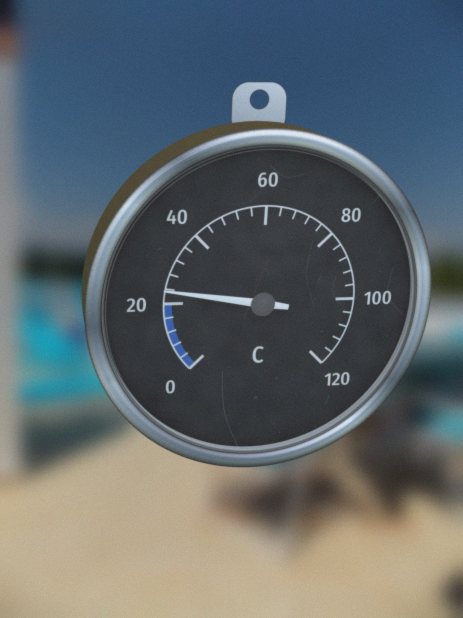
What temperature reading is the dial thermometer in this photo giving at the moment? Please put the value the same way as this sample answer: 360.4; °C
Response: 24; °C
